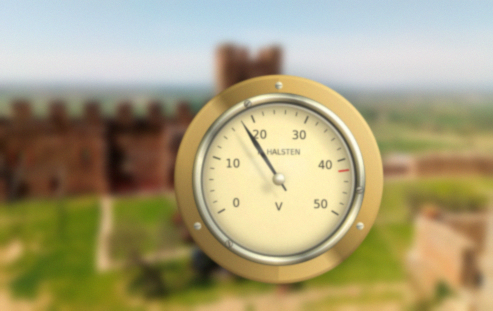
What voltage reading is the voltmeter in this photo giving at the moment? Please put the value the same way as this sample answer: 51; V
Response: 18; V
